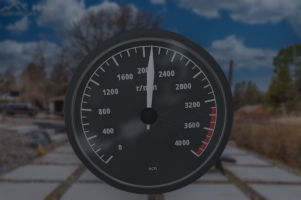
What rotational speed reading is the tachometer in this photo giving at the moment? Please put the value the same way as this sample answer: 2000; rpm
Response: 2100; rpm
